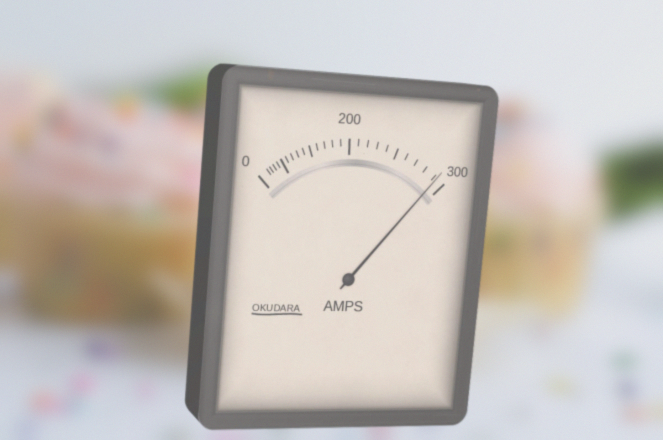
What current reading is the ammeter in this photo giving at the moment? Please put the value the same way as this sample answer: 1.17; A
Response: 290; A
